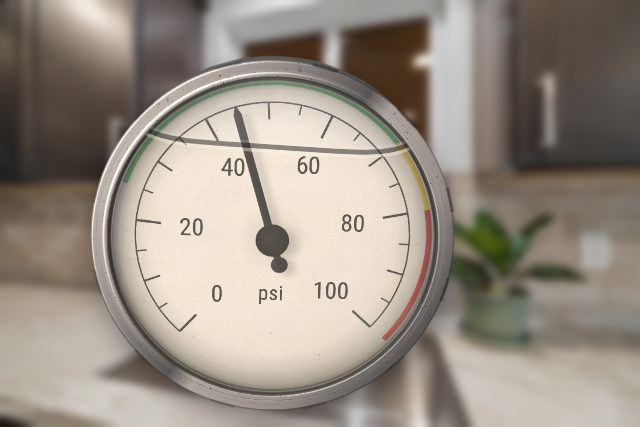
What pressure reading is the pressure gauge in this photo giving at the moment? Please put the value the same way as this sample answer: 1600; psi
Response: 45; psi
